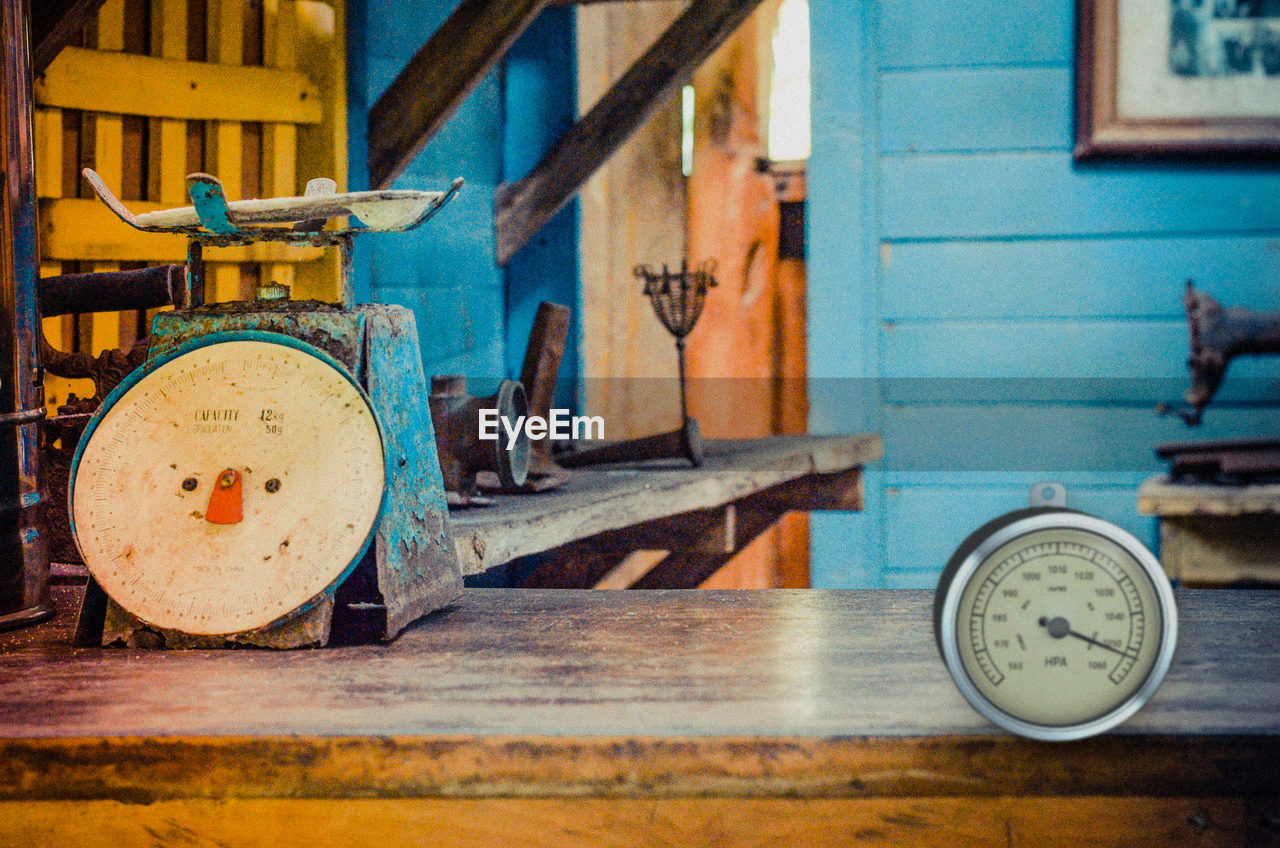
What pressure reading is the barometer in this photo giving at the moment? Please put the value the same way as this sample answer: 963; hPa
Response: 1052; hPa
